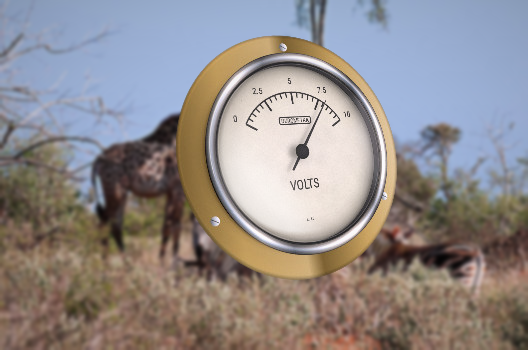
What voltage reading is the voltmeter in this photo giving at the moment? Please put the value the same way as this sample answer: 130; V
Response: 8; V
